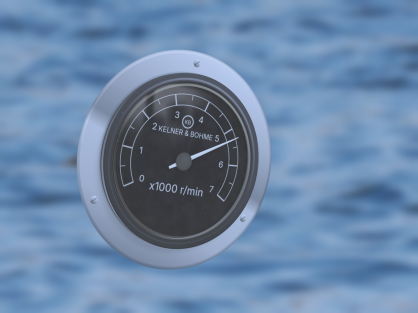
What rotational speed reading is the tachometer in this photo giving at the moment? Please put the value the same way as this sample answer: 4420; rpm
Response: 5250; rpm
